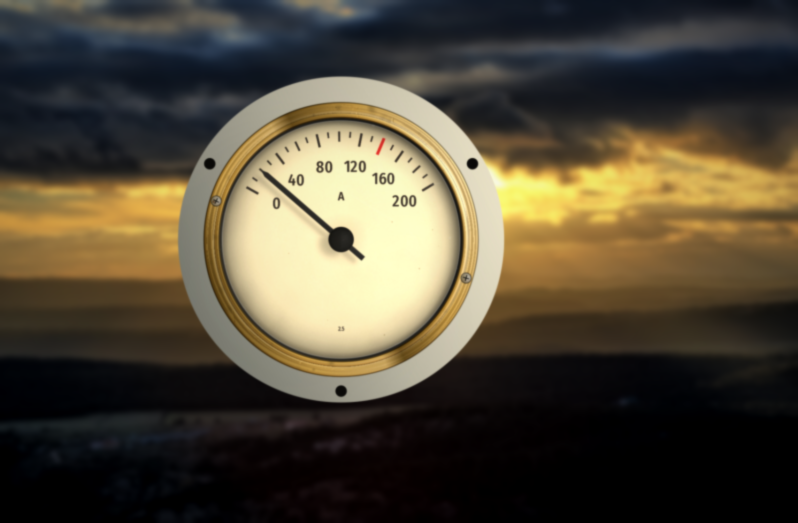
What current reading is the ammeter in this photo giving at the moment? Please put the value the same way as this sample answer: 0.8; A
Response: 20; A
